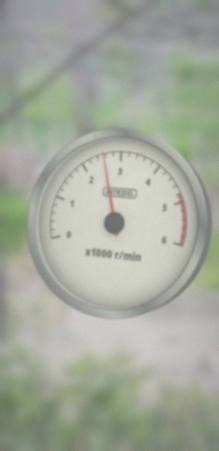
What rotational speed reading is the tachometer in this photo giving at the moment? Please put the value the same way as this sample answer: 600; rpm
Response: 2600; rpm
